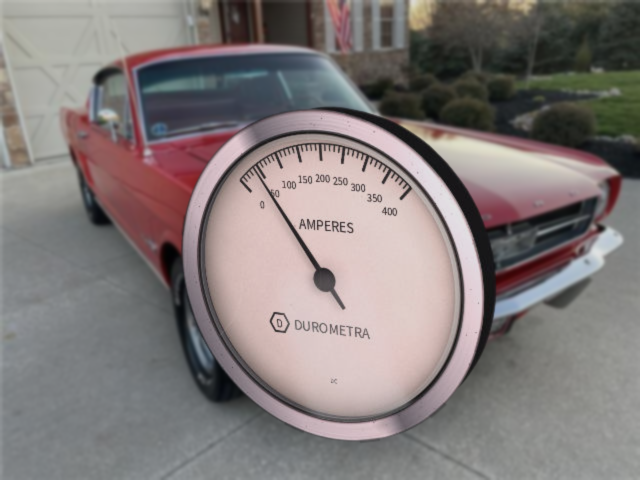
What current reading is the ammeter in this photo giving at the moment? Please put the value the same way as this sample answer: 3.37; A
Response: 50; A
